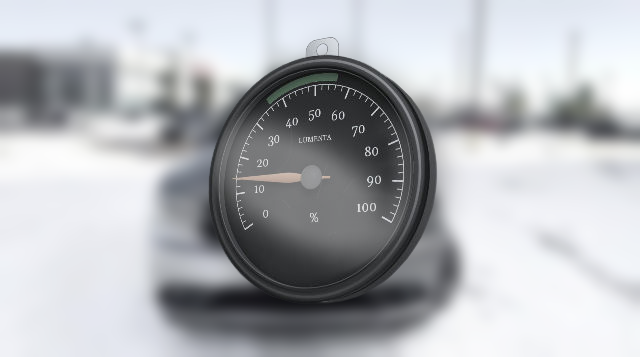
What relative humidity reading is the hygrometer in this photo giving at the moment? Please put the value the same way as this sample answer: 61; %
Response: 14; %
